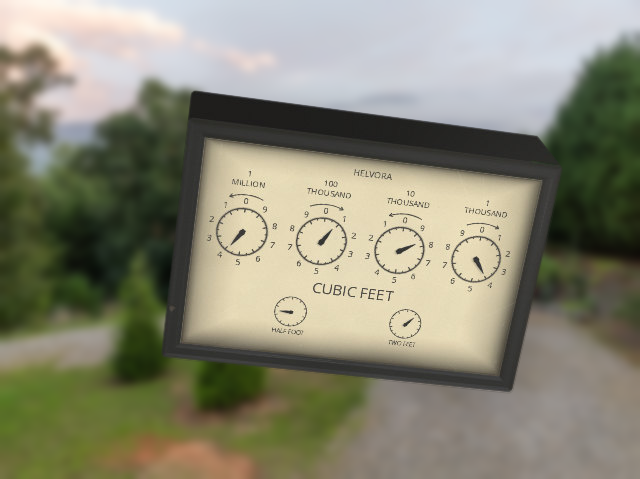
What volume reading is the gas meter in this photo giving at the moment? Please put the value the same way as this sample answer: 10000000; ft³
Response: 408400; ft³
